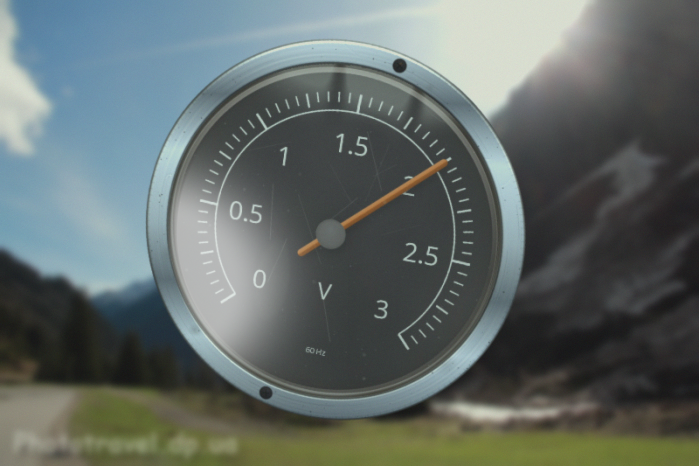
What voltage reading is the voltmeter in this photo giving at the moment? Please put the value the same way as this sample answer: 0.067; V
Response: 2; V
